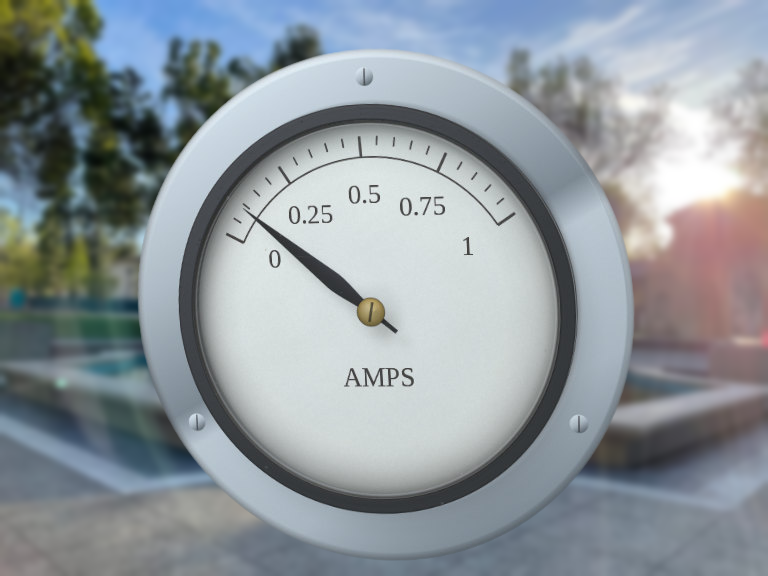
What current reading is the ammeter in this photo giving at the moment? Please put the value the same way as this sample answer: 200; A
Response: 0.1; A
